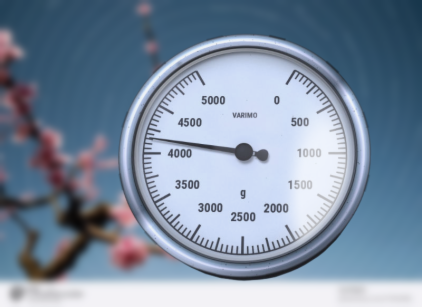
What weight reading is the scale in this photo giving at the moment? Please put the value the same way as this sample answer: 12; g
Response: 4150; g
